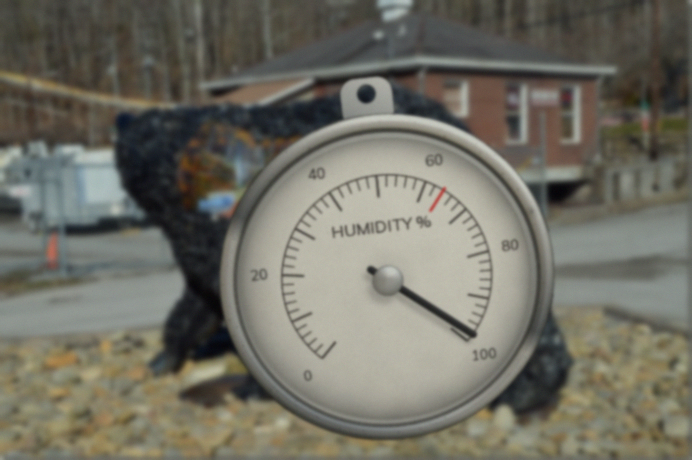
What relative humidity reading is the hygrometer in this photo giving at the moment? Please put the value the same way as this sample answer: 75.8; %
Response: 98; %
